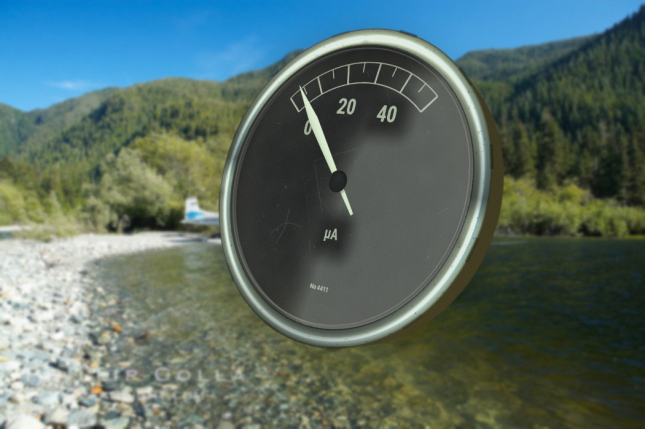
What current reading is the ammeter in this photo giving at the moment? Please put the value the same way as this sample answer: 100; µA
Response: 5; µA
